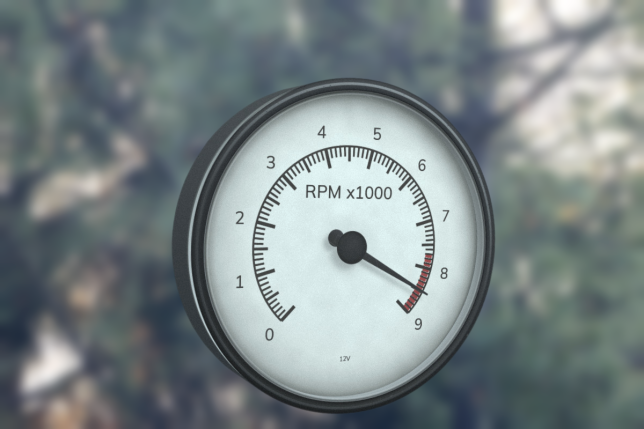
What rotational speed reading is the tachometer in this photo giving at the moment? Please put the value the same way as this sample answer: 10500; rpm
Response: 8500; rpm
